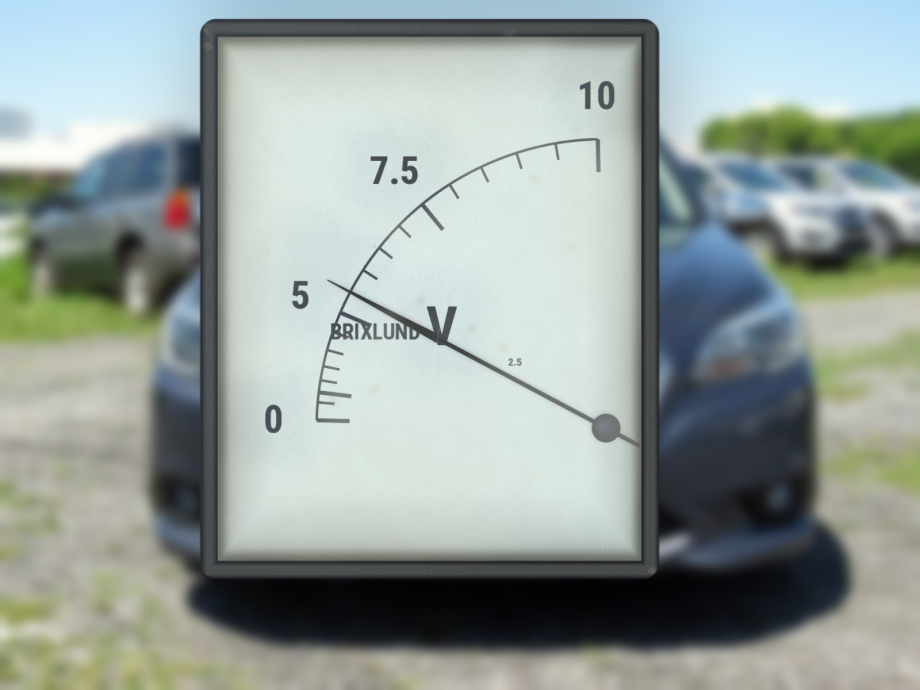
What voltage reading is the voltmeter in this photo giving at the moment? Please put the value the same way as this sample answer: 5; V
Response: 5.5; V
